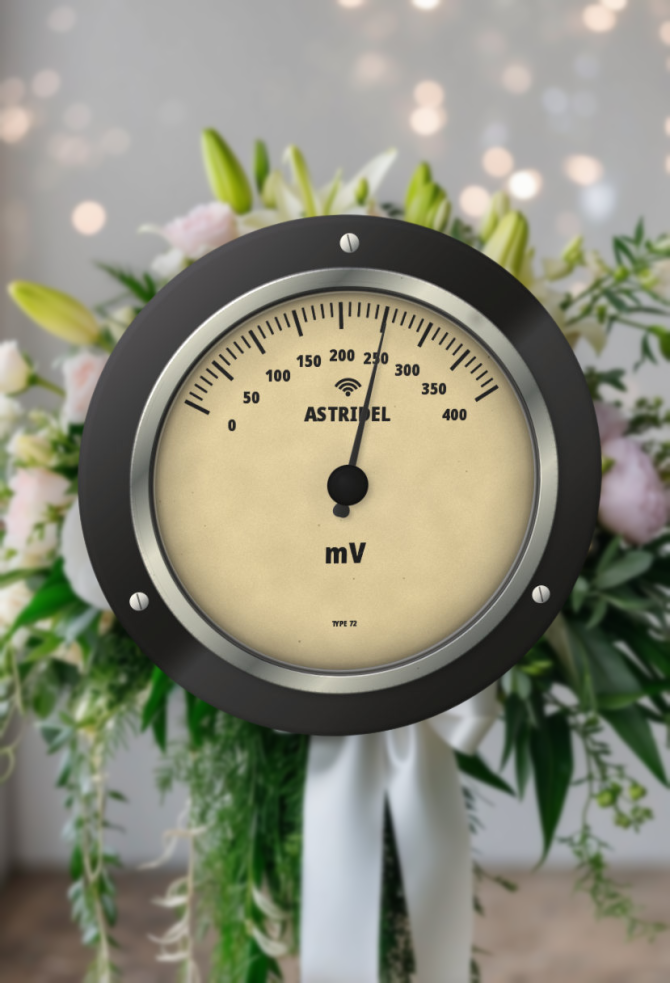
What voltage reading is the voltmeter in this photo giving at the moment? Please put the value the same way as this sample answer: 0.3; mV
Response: 250; mV
